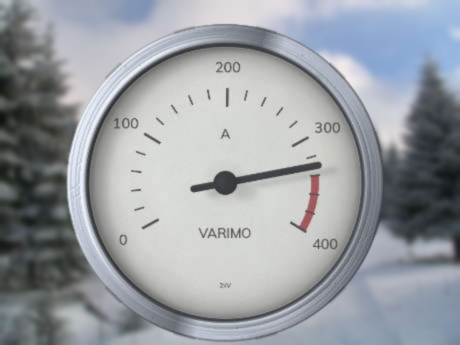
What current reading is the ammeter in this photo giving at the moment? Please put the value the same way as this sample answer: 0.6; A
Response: 330; A
